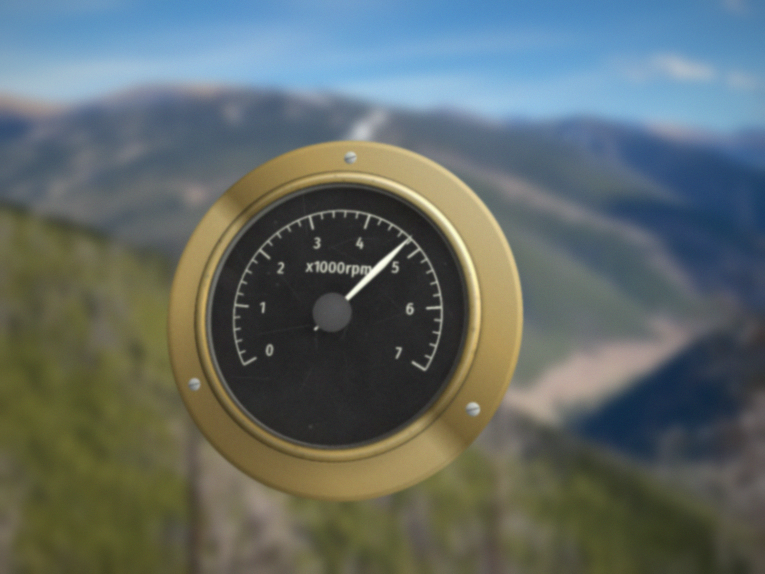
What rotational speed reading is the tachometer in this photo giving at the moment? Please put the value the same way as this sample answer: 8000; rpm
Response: 4800; rpm
